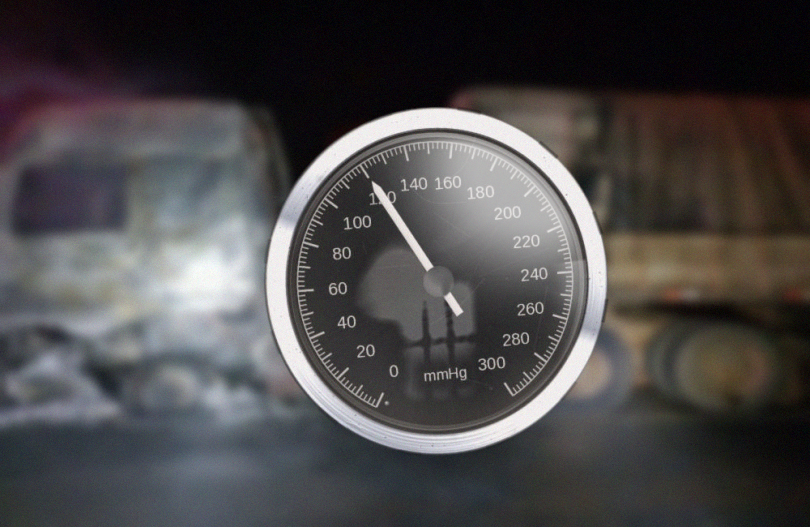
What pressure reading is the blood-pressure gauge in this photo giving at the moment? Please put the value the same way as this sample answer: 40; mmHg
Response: 120; mmHg
